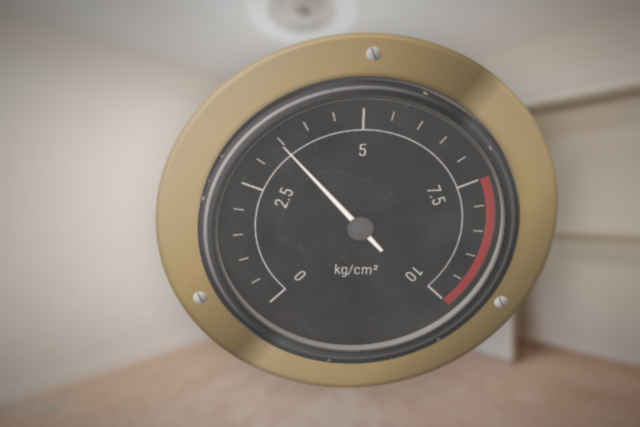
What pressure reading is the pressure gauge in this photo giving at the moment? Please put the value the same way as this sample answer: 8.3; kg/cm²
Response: 3.5; kg/cm²
